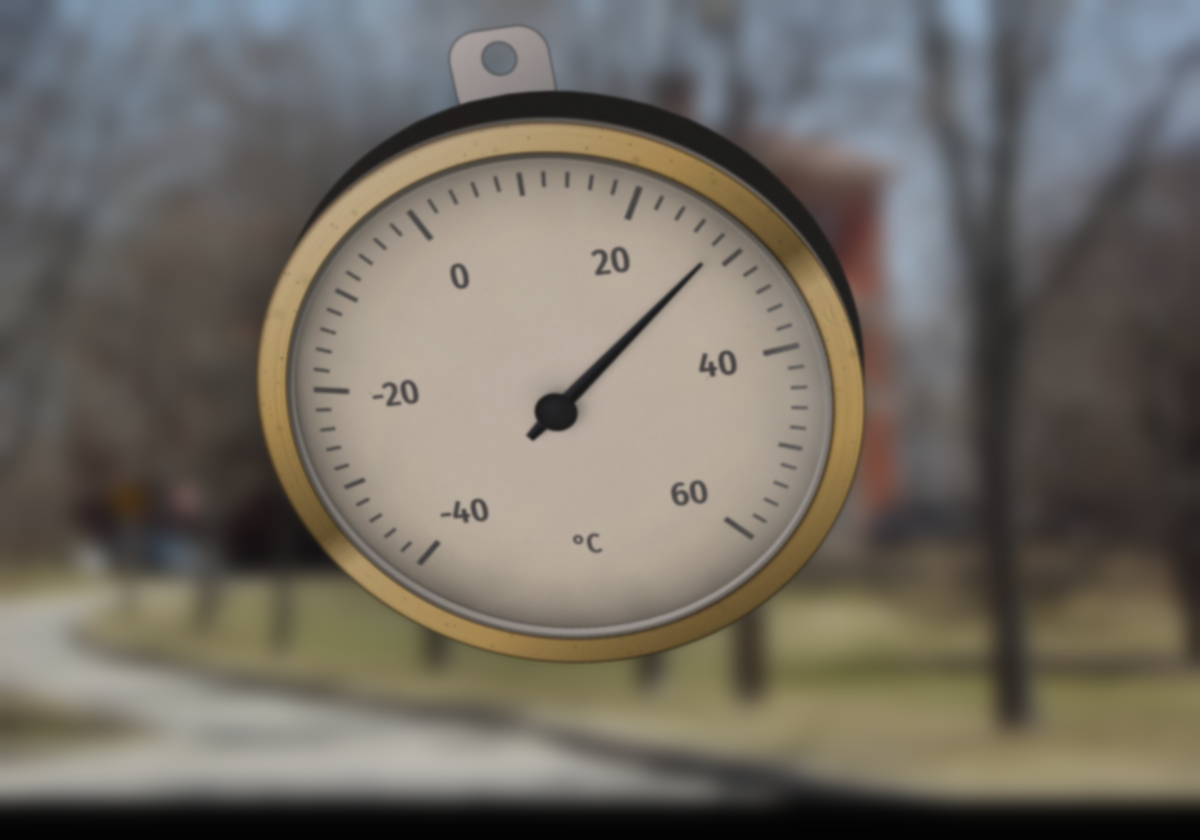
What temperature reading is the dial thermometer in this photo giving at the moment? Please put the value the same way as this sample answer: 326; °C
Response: 28; °C
